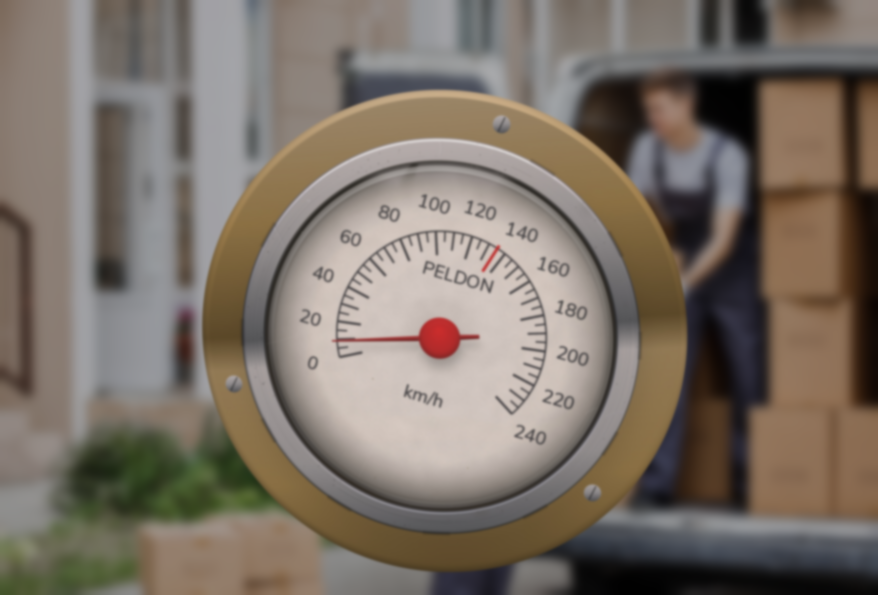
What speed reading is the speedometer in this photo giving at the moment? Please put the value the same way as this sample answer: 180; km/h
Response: 10; km/h
